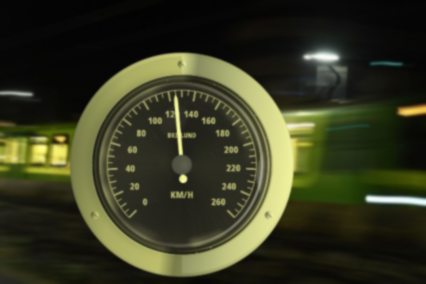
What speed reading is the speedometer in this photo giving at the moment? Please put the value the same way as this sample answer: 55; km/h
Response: 125; km/h
